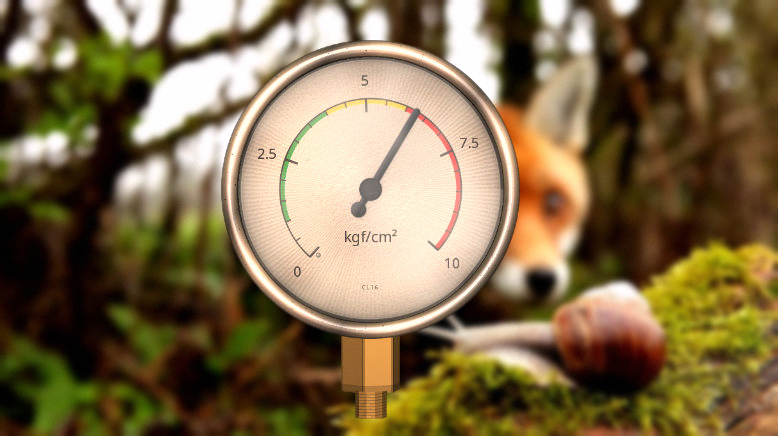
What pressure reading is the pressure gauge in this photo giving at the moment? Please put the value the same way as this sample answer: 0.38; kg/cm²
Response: 6.25; kg/cm²
